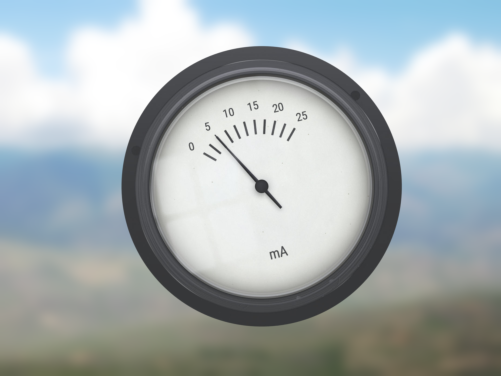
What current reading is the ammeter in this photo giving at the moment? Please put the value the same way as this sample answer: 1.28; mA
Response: 5; mA
